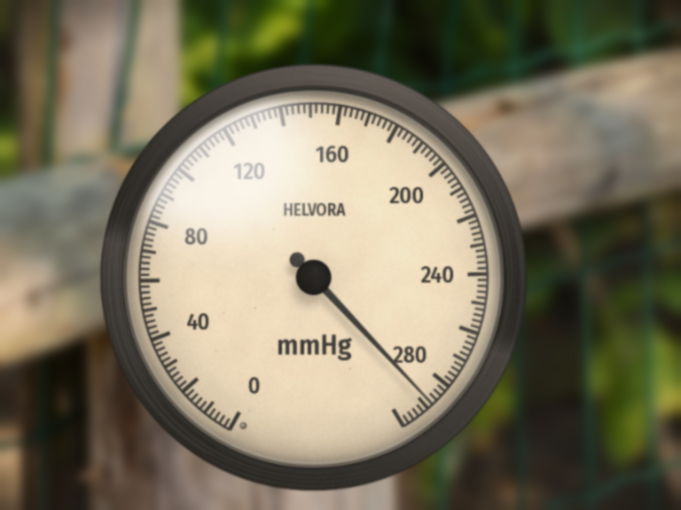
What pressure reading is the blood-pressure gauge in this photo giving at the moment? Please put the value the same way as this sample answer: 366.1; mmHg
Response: 288; mmHg
